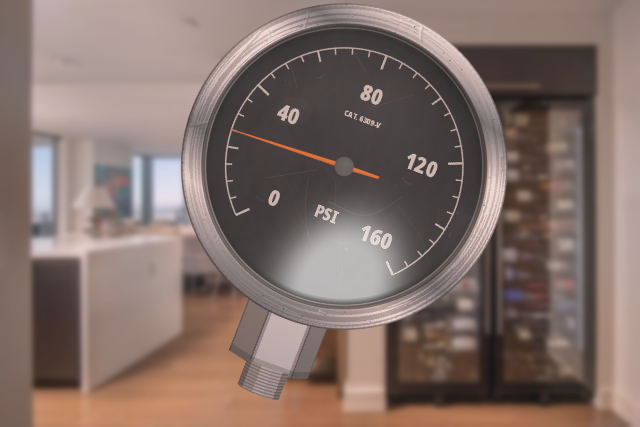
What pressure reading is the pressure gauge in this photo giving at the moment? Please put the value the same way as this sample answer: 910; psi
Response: 25; psi
